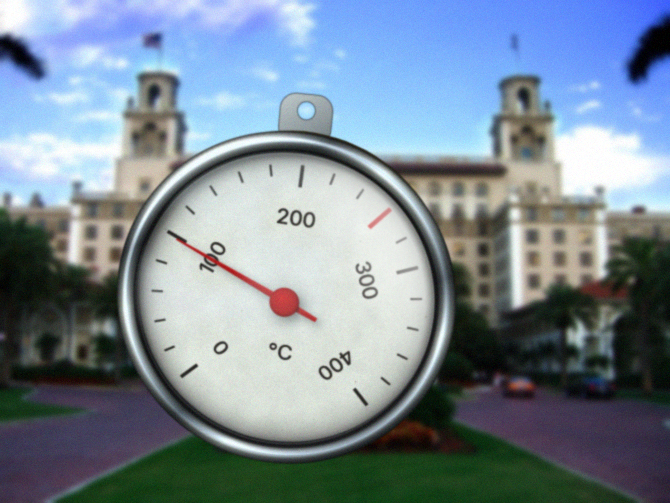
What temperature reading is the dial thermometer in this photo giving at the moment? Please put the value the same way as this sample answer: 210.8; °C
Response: 100; °C
